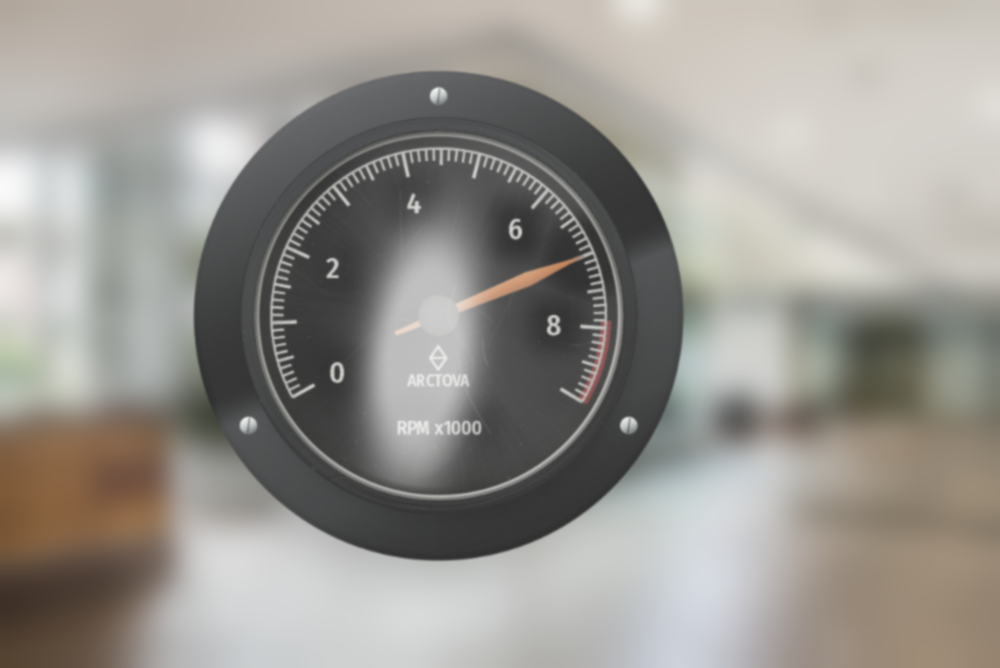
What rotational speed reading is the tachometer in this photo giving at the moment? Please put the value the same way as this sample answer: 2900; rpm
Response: 7000; rpm
